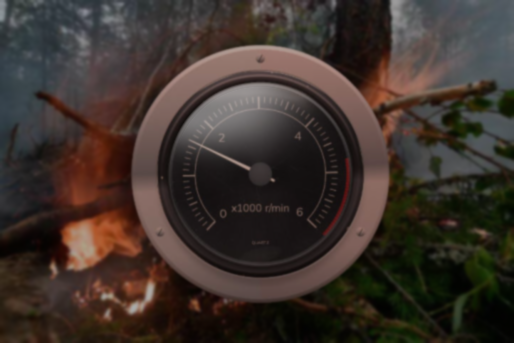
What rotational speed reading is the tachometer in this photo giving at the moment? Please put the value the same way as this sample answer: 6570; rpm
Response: 1600; rpm
